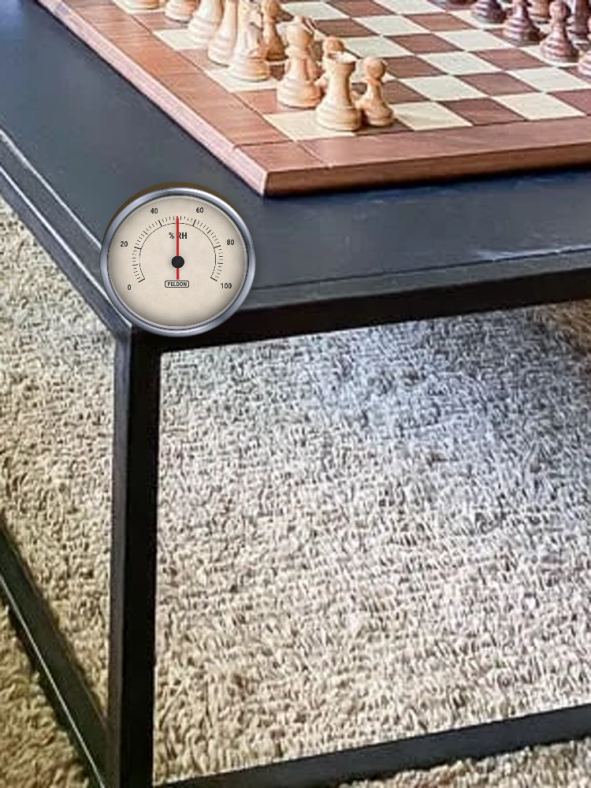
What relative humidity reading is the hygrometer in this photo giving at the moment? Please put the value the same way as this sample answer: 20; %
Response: 50; %
